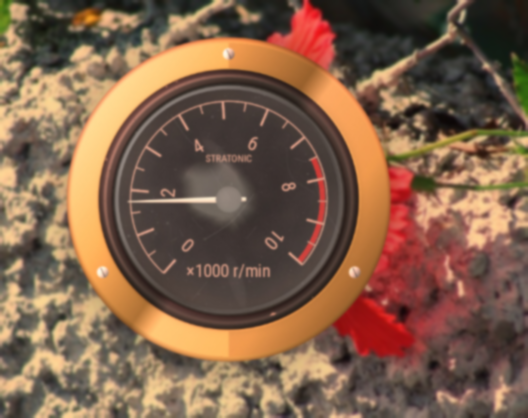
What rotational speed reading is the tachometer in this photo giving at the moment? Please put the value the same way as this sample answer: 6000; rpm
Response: 1750; rpm
